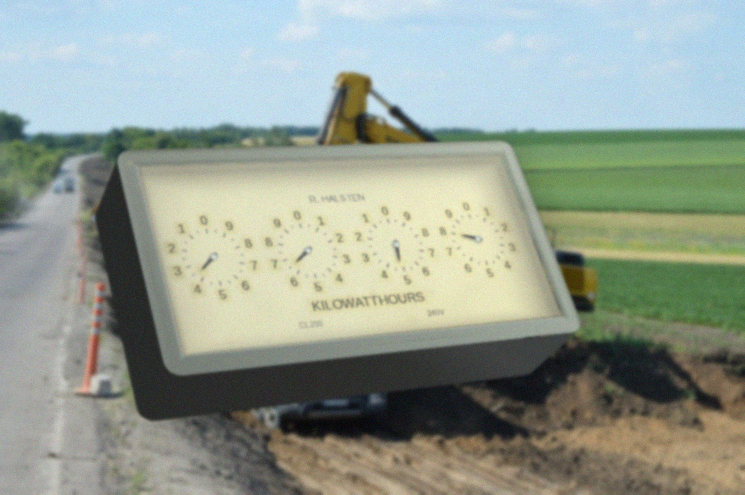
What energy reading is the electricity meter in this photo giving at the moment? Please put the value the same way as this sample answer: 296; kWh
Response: 3648; kWh
